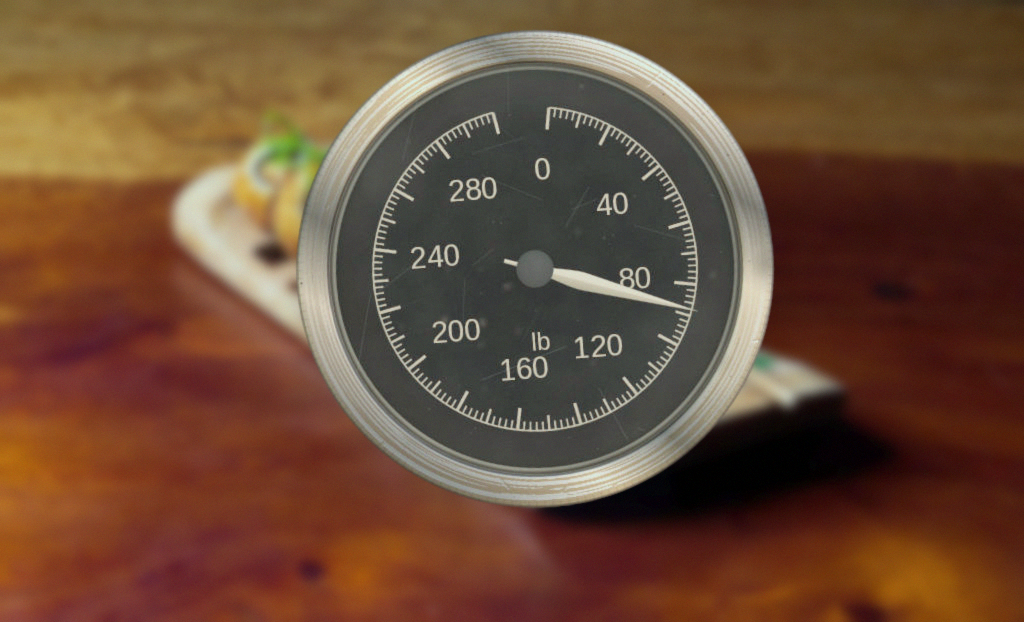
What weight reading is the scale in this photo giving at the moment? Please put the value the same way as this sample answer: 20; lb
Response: 88; lb
